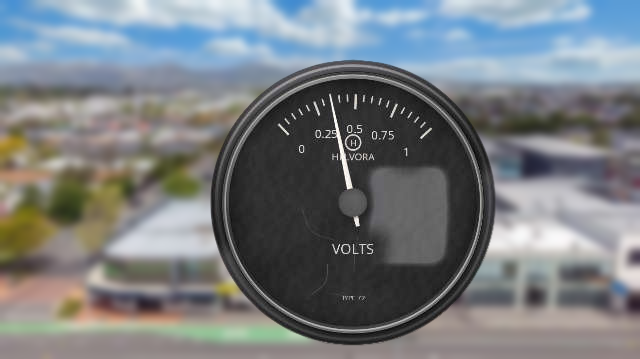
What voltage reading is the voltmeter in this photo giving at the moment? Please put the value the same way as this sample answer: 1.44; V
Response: 0.35; V
